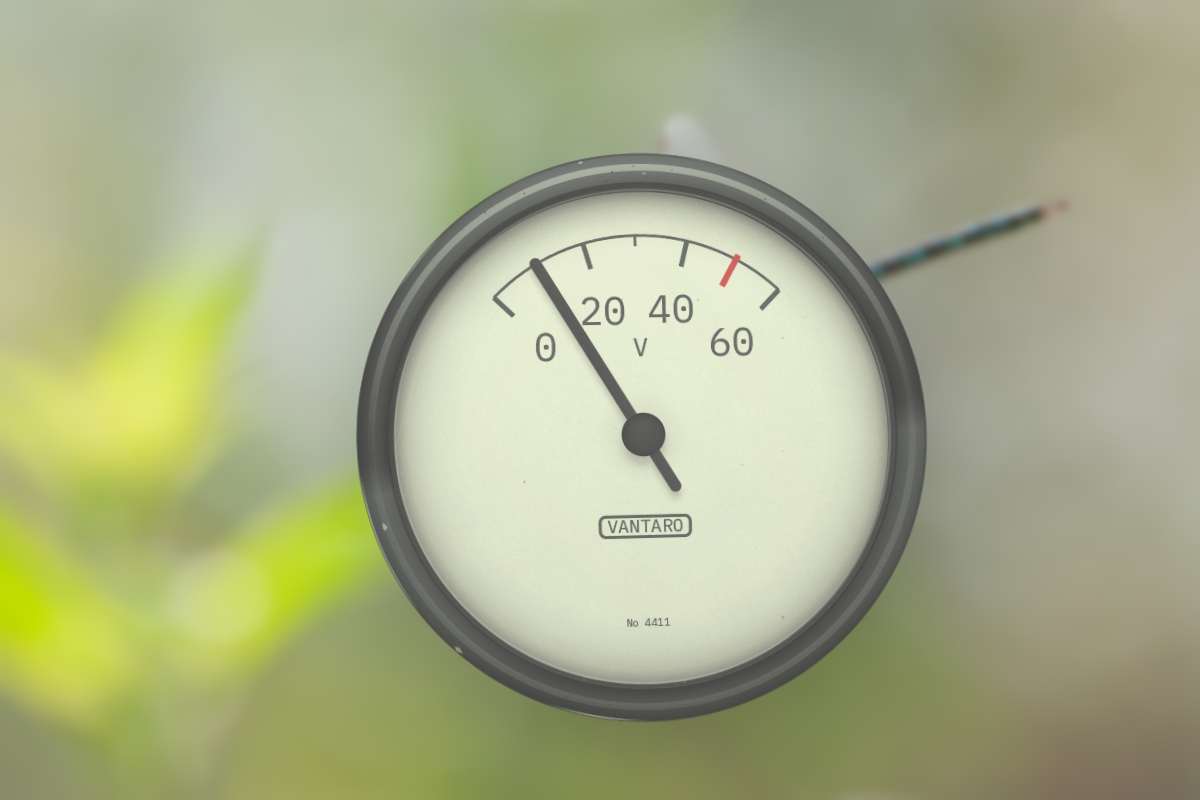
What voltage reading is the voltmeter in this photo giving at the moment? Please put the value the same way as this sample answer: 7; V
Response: 10; V
